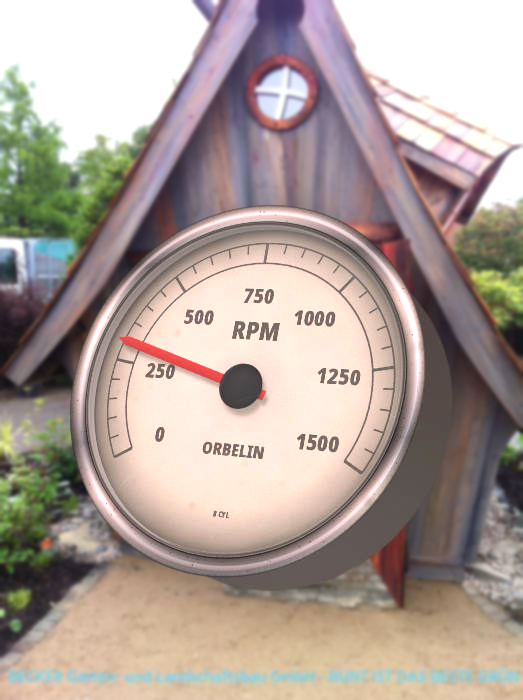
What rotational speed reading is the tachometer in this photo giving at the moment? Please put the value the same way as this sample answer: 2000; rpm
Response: 300; rpm
